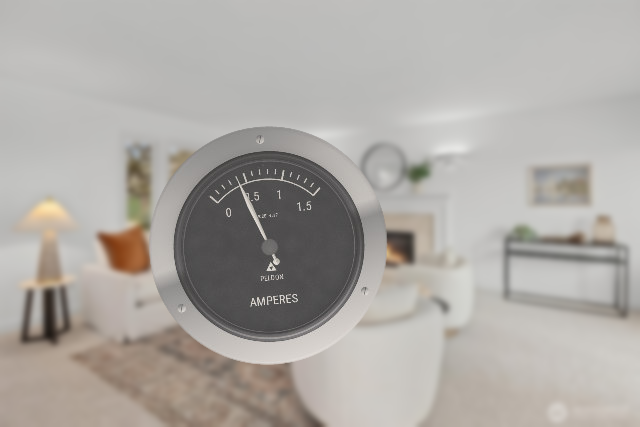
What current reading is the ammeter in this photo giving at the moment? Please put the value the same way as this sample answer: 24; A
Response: 0.4; A
